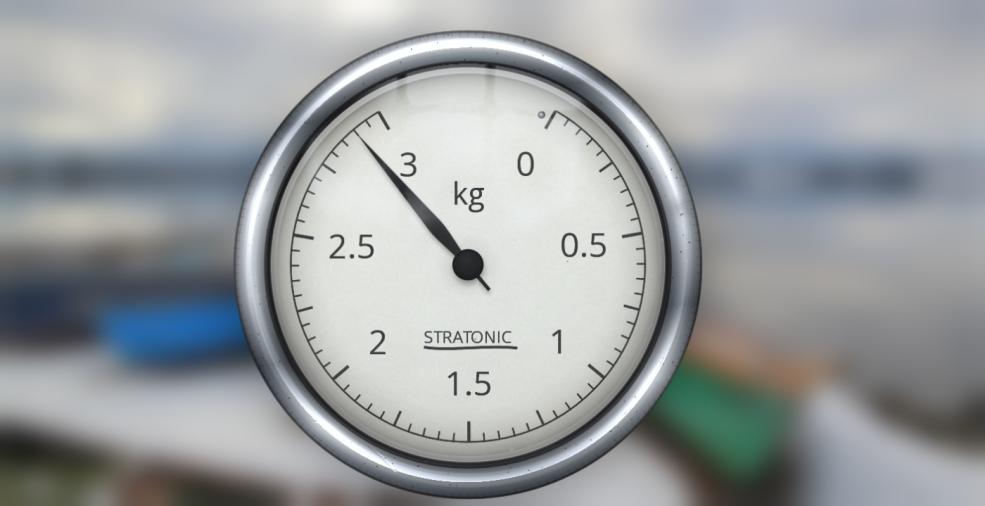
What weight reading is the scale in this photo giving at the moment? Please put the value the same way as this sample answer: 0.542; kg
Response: 2.9; kg
